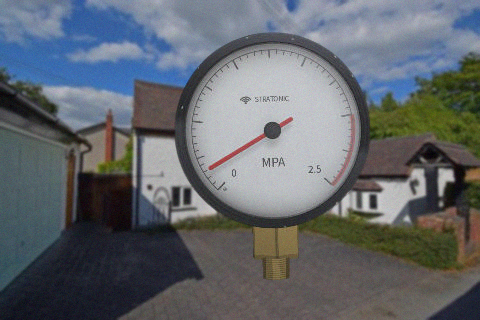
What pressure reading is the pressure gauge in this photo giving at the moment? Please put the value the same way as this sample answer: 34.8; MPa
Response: 0.15; MPa
